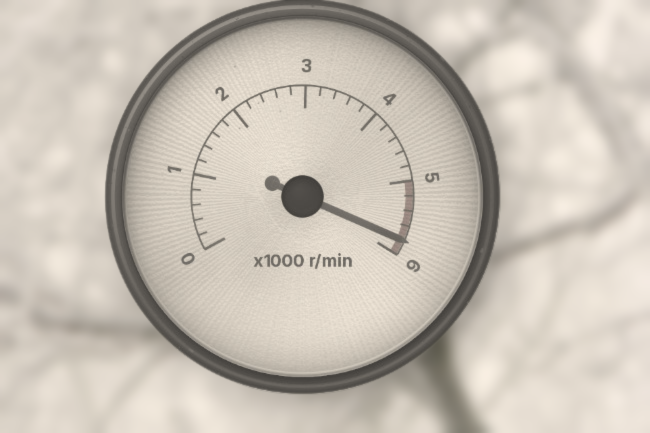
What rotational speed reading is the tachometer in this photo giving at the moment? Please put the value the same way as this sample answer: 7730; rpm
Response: 5800; rpm
